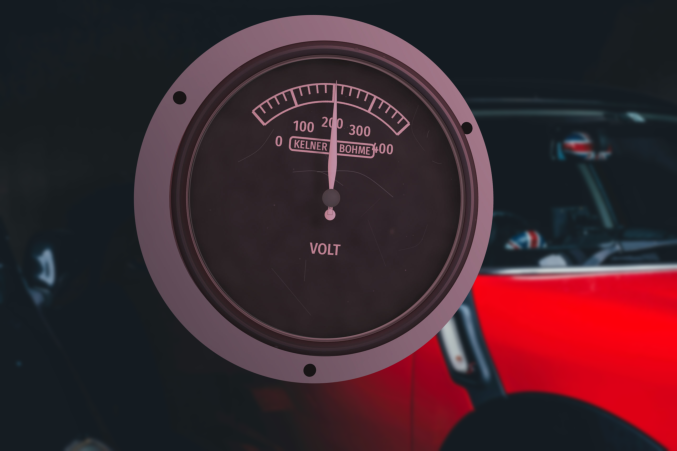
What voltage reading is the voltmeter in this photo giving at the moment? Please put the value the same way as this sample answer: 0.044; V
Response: 200; V
